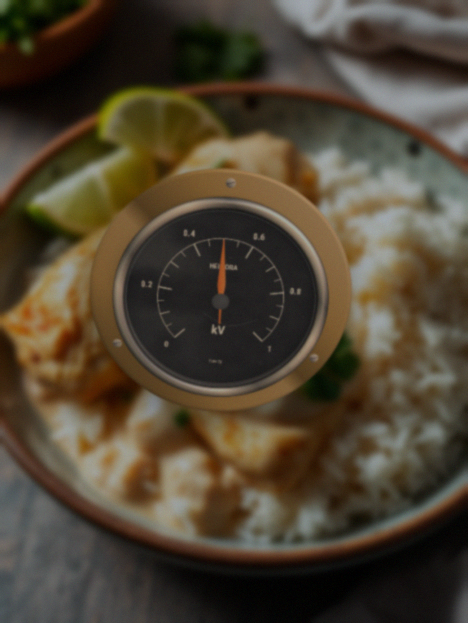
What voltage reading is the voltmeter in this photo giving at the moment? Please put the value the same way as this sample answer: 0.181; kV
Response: 0.5; kV
